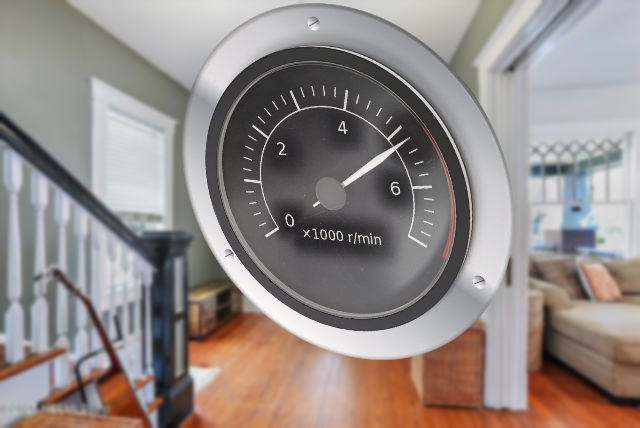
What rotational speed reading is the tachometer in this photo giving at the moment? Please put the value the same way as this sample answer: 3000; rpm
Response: 5200; rpm
